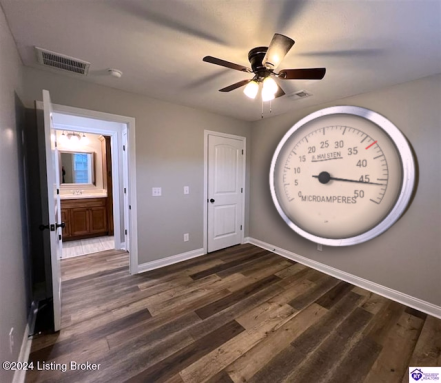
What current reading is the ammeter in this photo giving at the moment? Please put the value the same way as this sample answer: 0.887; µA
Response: 46; µA
